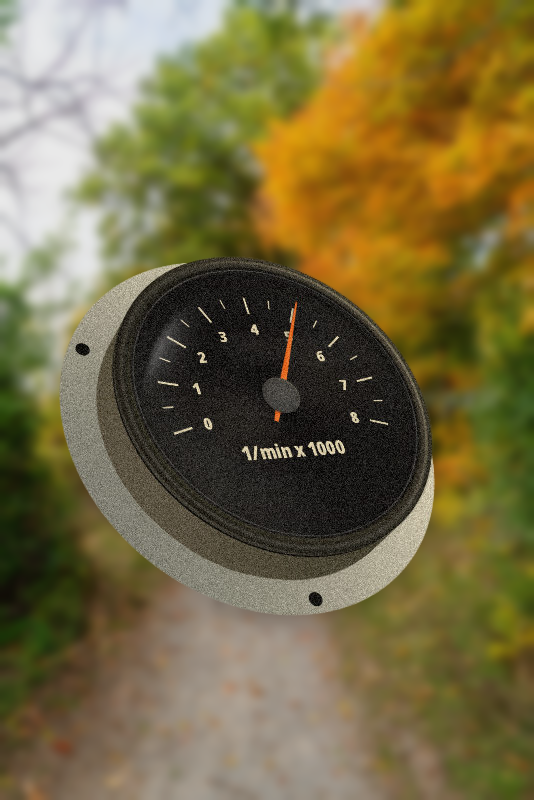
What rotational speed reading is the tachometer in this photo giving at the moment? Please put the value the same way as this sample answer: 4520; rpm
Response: 5000; rpm
